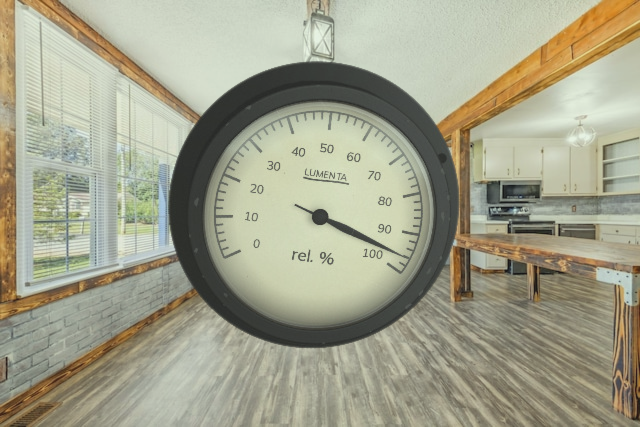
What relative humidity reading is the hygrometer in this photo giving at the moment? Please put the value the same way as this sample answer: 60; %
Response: 96; %
